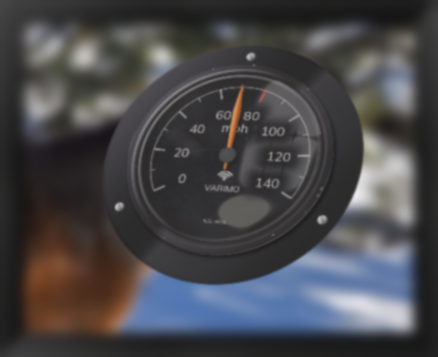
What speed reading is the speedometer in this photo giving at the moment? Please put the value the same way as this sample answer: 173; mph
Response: 70; mph
